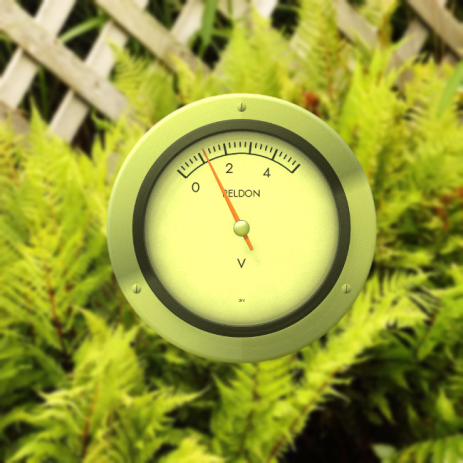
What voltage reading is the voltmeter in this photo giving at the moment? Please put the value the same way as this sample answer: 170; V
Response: 1.2; V
